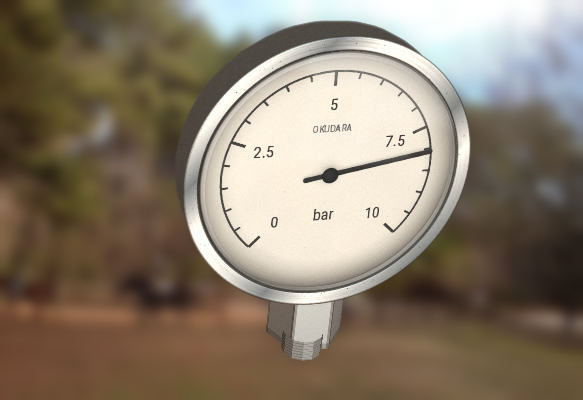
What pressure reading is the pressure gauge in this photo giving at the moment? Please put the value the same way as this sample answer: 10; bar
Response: 8; bar
